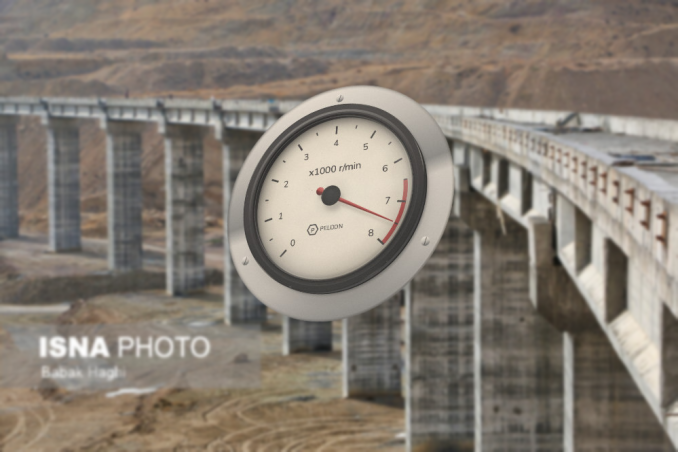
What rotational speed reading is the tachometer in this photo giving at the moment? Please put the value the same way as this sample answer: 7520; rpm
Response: 7500; rpm
